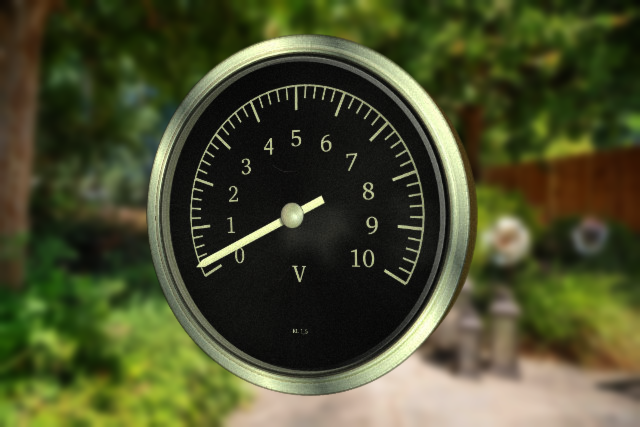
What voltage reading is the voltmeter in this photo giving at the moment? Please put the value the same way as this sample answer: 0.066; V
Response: 0.2; V
